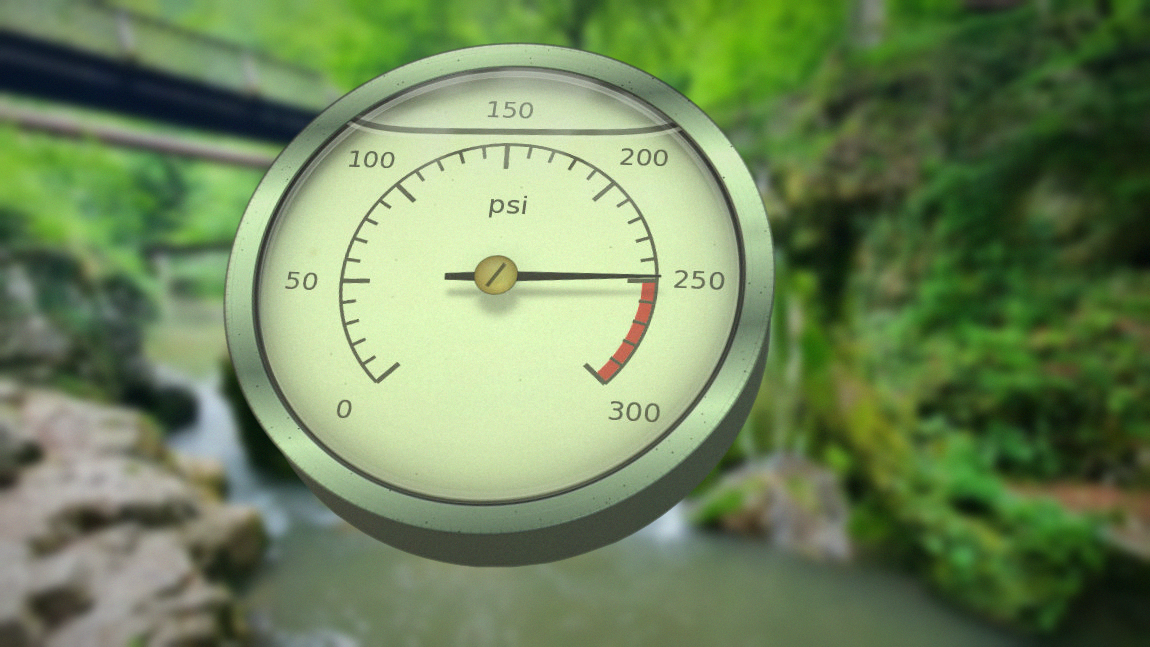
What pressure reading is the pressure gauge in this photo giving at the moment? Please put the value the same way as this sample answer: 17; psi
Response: 250; psi
